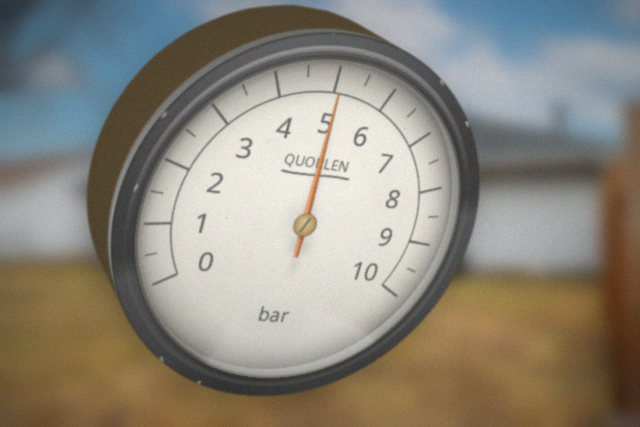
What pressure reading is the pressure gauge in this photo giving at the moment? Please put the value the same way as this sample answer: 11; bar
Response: 5; bar
